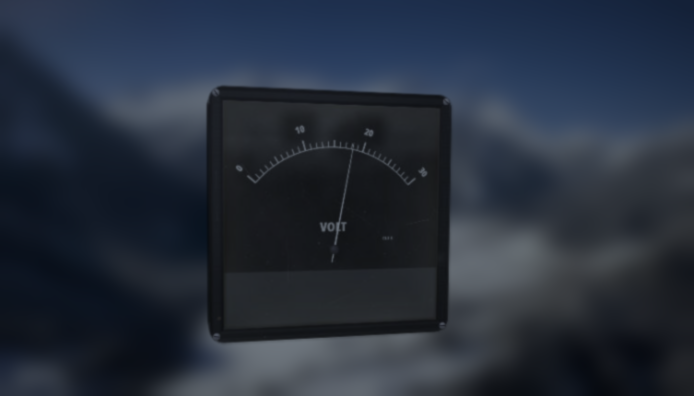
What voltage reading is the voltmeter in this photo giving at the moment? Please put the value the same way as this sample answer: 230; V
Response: 18; V
